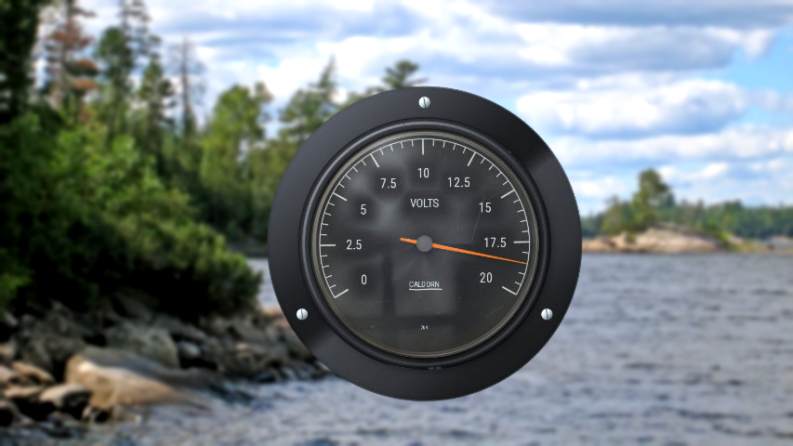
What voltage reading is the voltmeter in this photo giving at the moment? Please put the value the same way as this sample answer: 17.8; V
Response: 18.5; V
